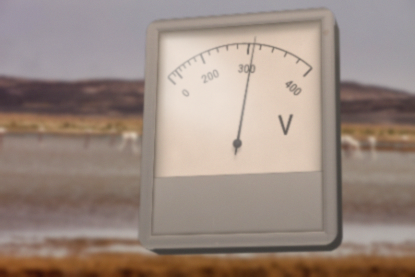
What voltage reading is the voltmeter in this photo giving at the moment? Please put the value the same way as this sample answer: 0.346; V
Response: 310; V
